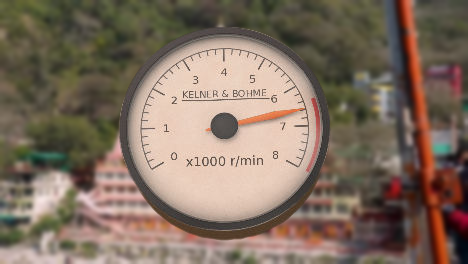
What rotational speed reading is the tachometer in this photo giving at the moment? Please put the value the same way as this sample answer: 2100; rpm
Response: 6600; rpm
